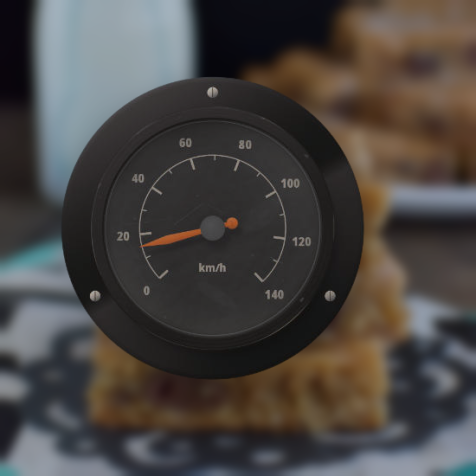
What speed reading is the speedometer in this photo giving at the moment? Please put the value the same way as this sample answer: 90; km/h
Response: 15; km/h
